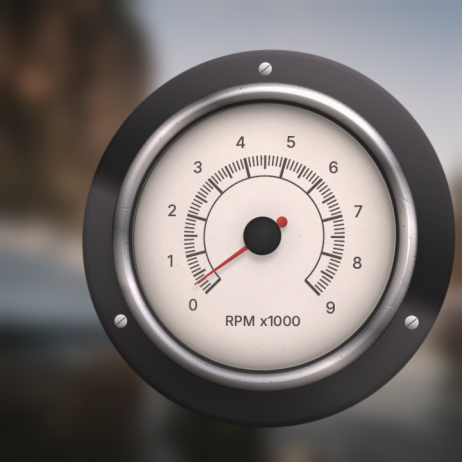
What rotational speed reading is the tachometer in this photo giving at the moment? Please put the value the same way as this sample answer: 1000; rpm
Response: 300; rpm
